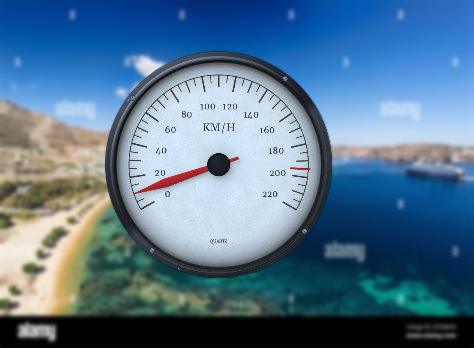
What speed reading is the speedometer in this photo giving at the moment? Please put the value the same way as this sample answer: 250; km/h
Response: 10; km/h
